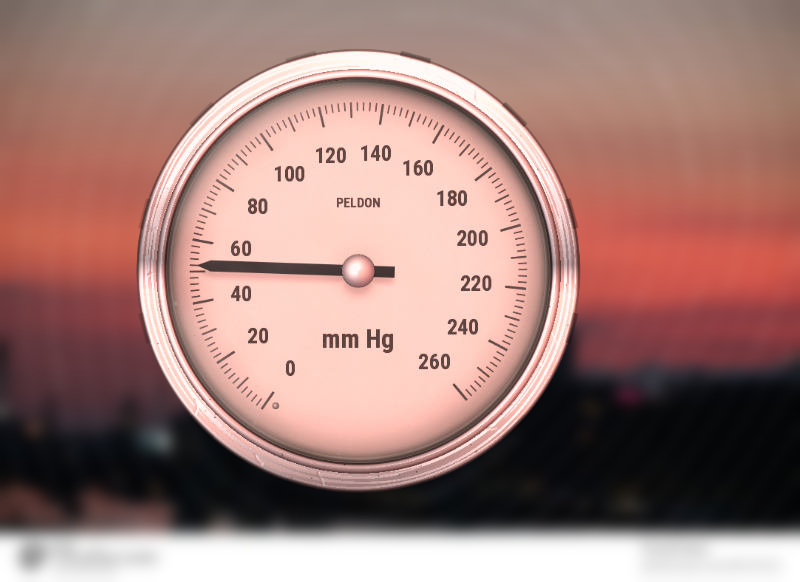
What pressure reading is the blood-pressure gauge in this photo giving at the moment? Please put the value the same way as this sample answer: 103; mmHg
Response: 52; mmHg
